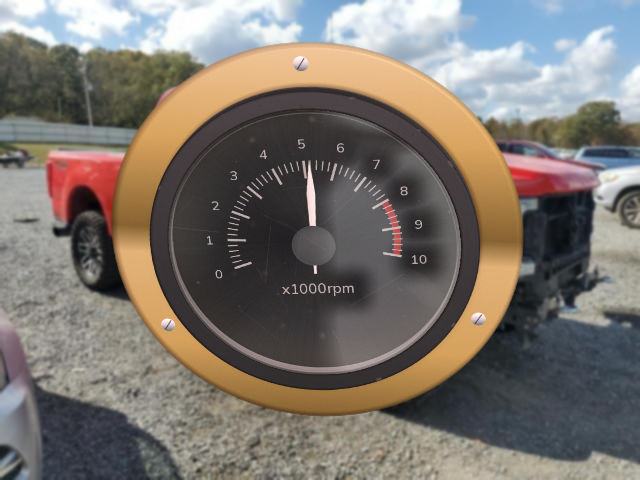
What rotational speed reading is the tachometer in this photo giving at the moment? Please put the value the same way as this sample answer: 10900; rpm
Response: 5200; rpm
